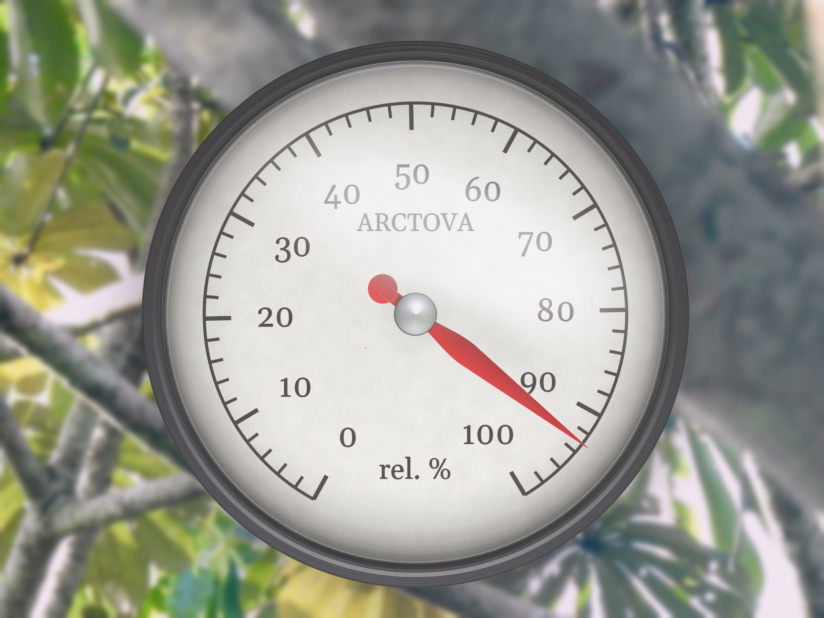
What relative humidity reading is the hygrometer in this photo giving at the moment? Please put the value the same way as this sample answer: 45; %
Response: 93; %
